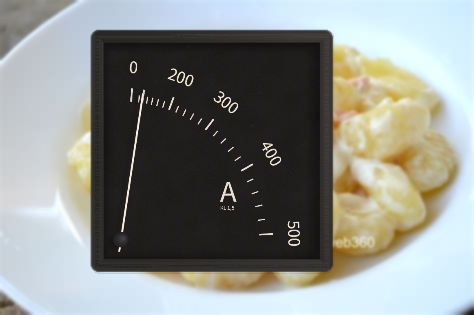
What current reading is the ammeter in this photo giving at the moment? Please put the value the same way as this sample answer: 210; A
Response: 100; A
